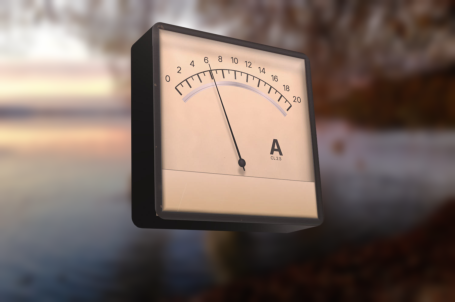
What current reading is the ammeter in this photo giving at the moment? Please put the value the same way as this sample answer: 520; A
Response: 6; A
